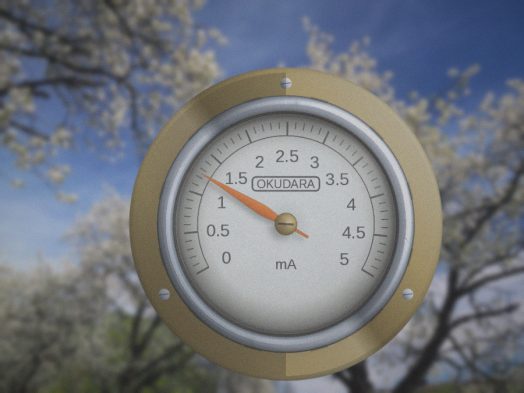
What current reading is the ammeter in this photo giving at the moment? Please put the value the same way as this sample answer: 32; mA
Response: 1.25; mA
